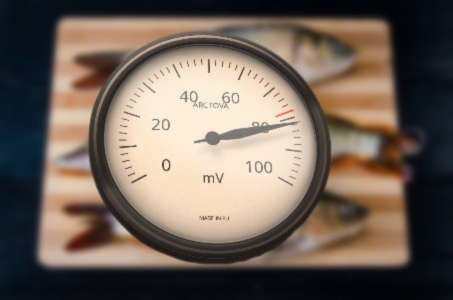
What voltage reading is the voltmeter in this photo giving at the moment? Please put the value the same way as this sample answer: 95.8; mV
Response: 82; mV
